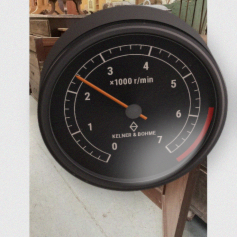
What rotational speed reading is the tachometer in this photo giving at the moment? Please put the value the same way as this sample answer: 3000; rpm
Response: 2400; rpm
